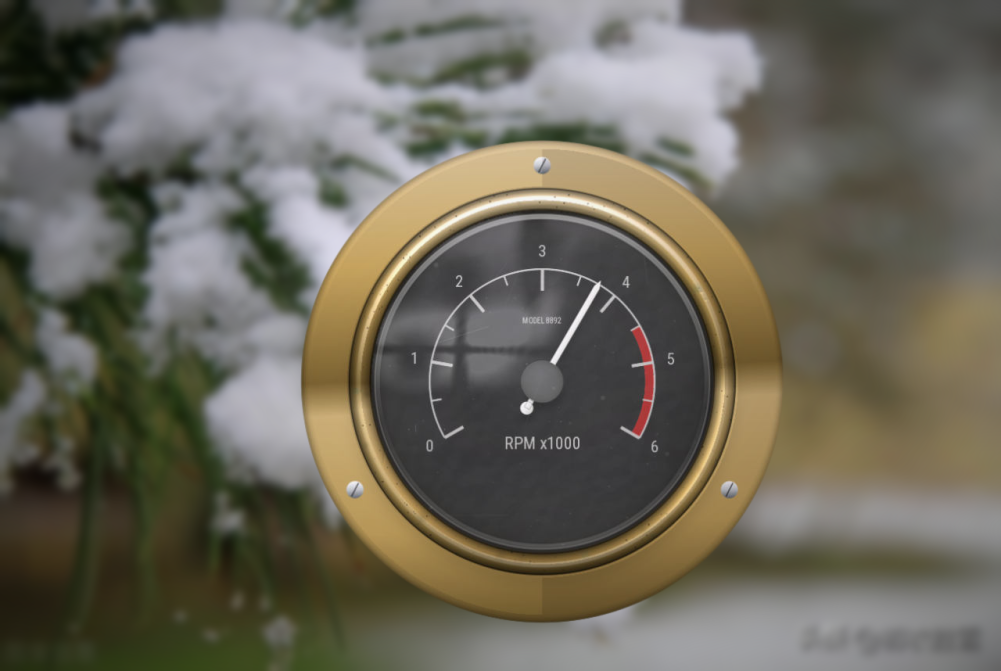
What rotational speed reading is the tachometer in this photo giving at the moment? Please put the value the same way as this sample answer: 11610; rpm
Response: 3750; rpm
